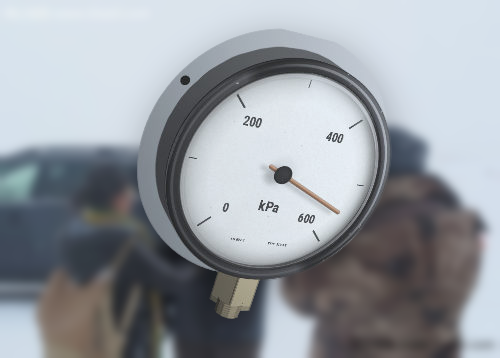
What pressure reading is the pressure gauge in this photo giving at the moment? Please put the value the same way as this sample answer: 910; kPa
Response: 550; kPa
